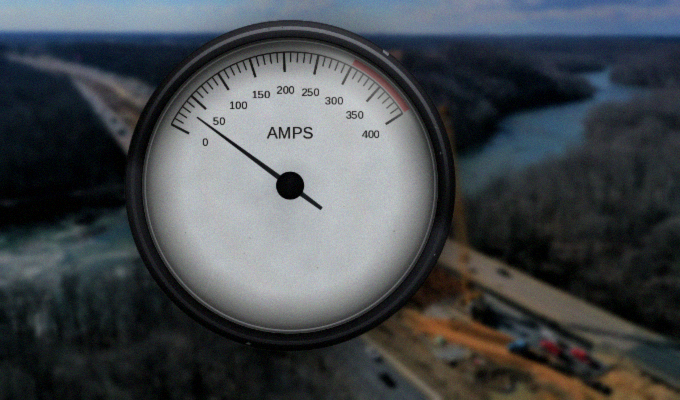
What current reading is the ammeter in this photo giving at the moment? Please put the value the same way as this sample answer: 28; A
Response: 30; A
